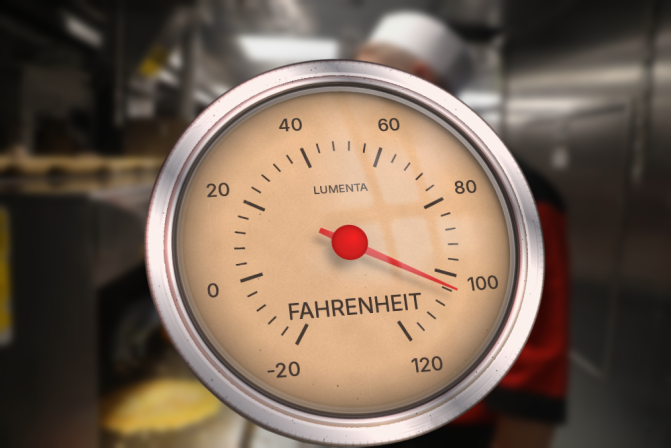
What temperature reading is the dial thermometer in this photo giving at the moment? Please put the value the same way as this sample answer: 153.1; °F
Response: 104; °F
